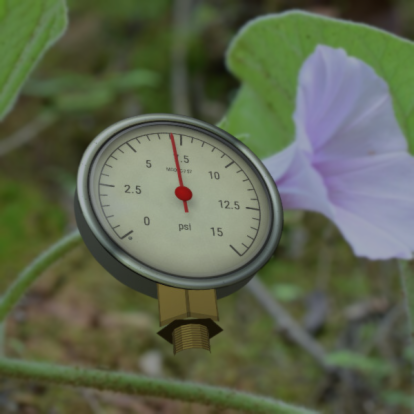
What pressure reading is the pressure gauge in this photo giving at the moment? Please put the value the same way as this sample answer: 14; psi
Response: 7; psi
